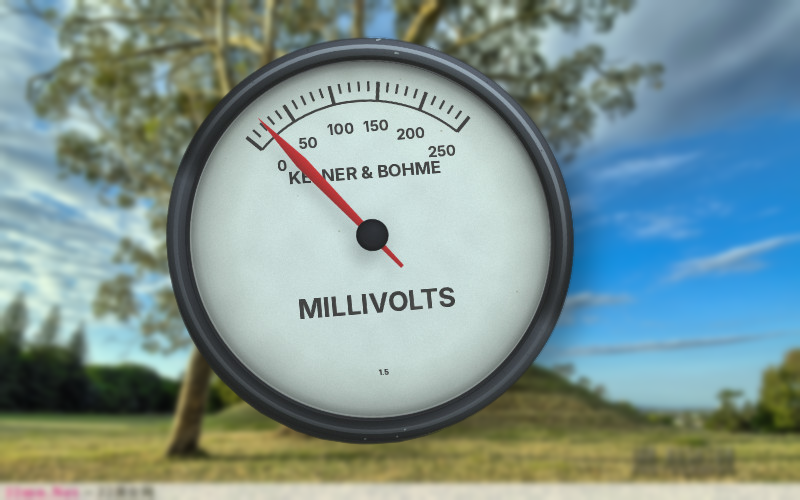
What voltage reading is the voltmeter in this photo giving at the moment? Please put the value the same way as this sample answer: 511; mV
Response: 20; mV
